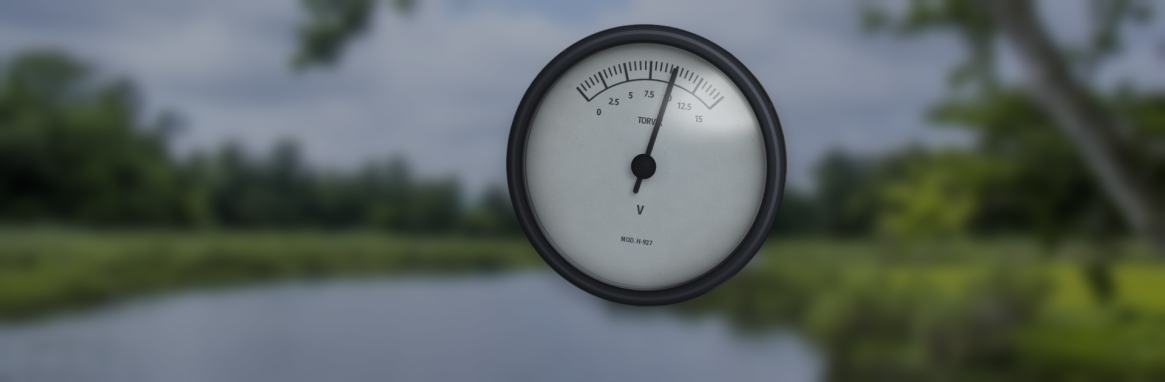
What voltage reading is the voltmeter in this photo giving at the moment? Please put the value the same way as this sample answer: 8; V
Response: 10; V
